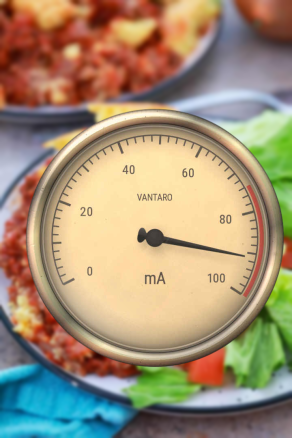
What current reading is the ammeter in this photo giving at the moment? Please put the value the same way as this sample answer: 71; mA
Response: 91; mA
